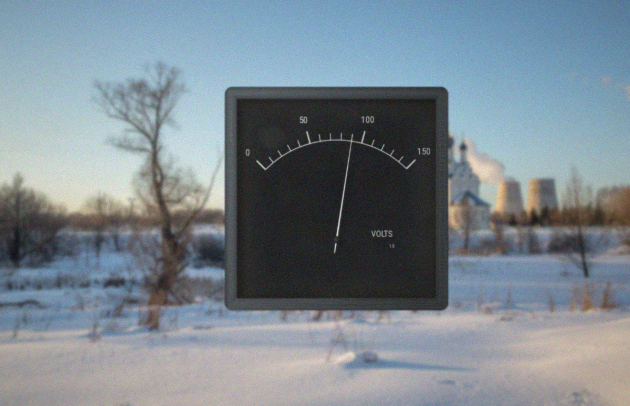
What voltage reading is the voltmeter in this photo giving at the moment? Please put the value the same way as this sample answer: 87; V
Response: 90; V
